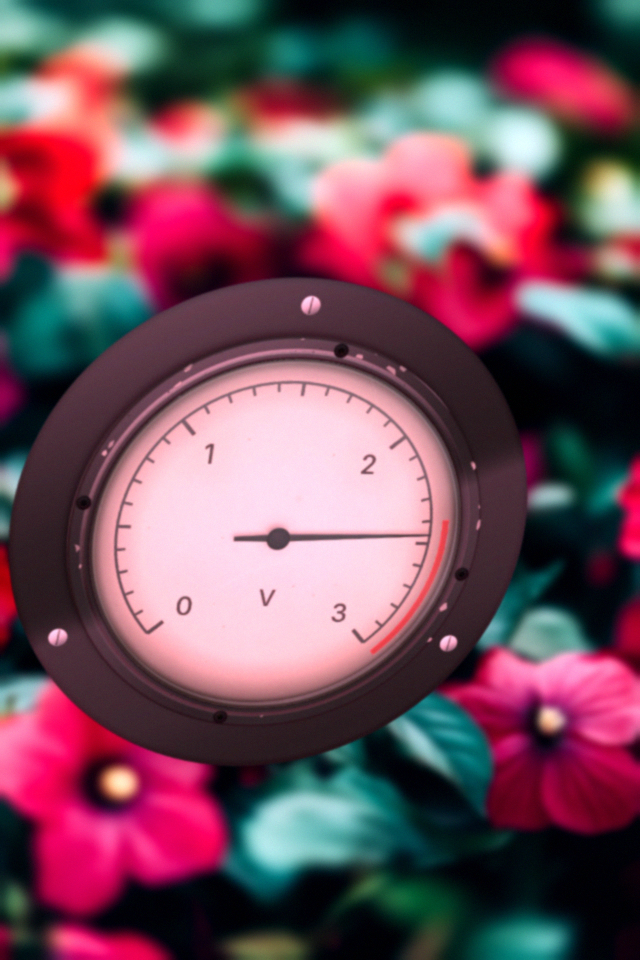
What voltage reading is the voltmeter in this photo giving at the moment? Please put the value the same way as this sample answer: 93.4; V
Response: 2.45; V
